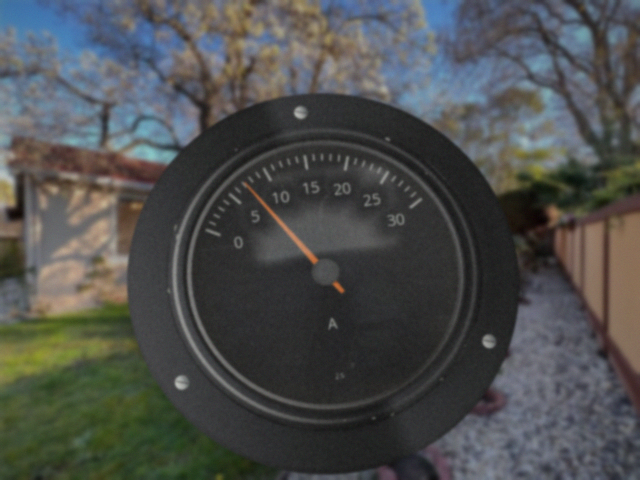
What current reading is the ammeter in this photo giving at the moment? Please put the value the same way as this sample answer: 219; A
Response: 7; A
